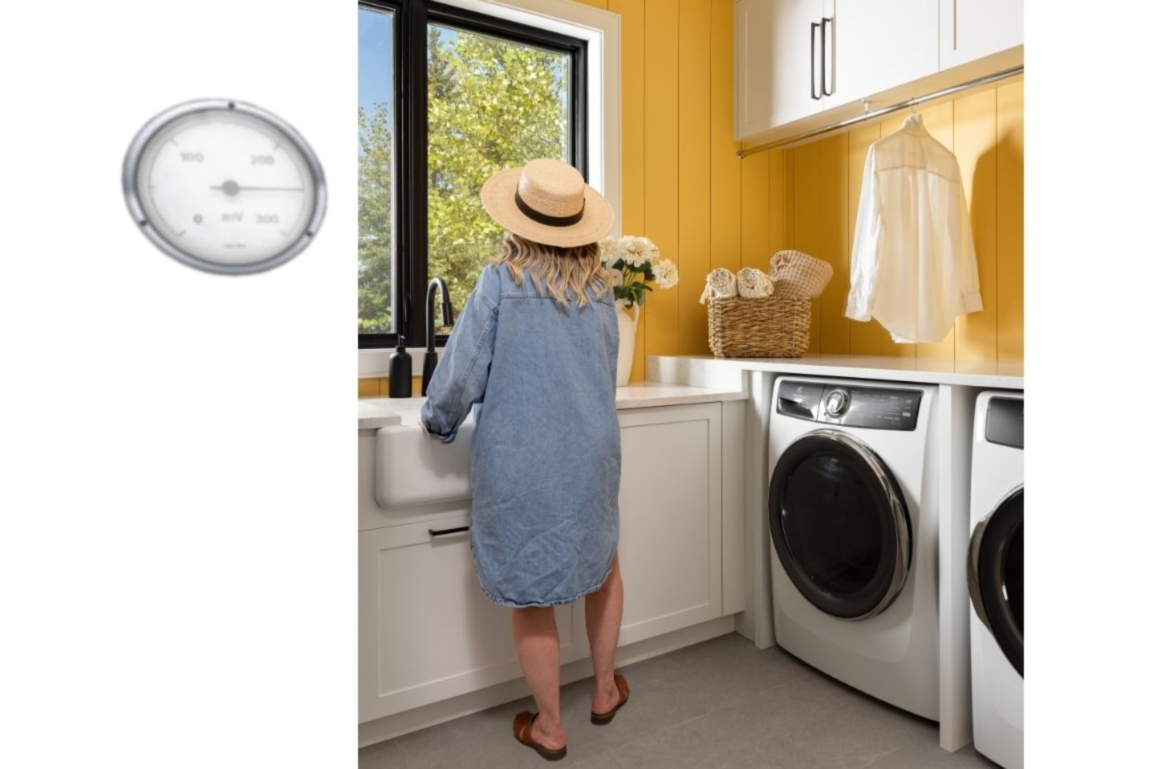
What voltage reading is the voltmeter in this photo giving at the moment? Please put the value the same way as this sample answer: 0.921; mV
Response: 250; mV
